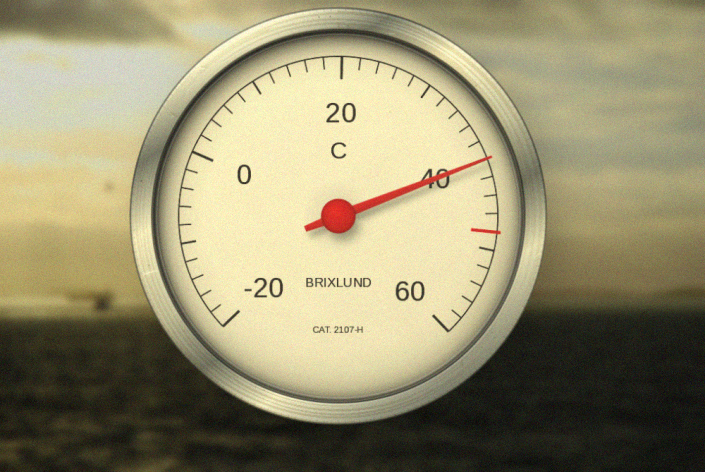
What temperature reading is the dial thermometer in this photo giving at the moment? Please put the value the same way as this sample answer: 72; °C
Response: 40; °C
